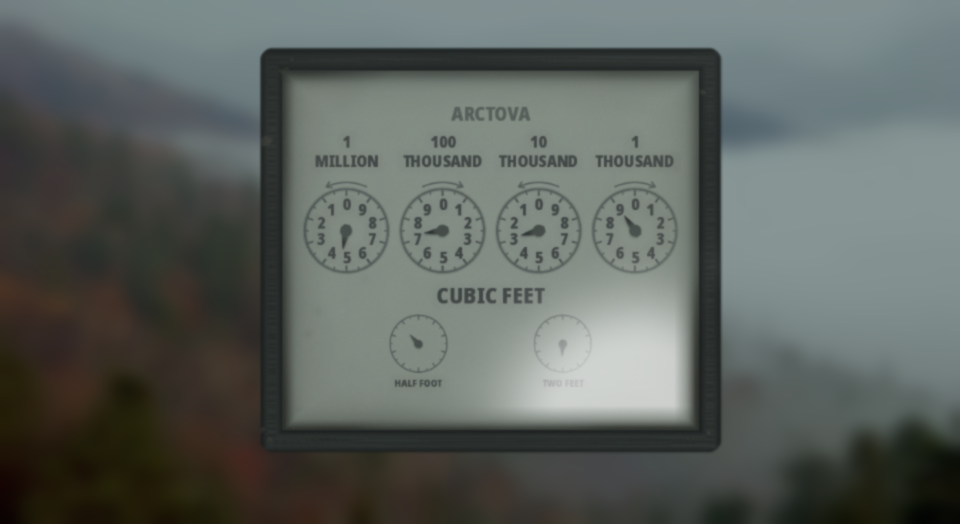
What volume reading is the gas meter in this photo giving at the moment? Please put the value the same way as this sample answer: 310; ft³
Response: 472900; ft³
